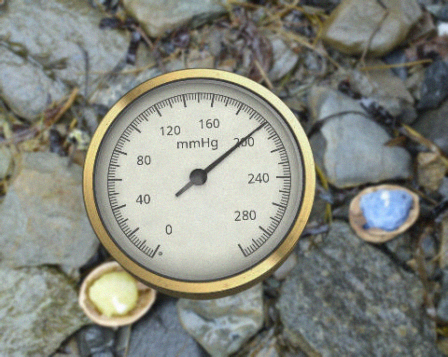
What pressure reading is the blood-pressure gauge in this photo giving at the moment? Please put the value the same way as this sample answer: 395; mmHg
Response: 200; mmHg
